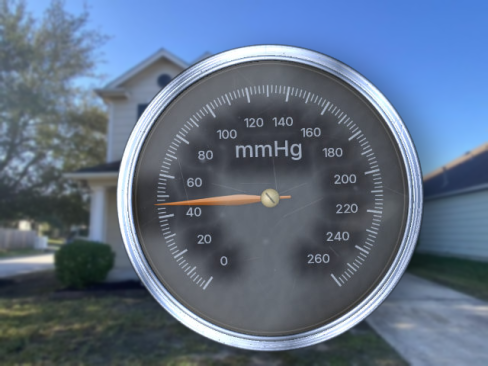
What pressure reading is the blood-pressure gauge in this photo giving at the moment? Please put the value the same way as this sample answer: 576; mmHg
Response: 46; mmHg
